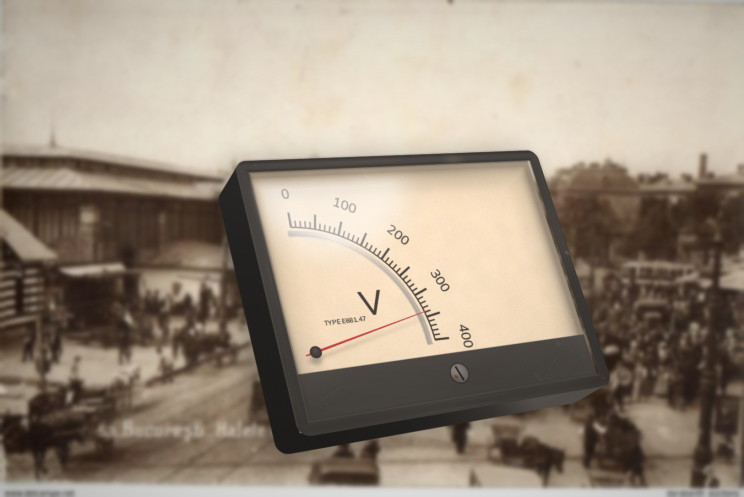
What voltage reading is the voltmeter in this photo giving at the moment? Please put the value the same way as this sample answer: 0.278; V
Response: 340; V
